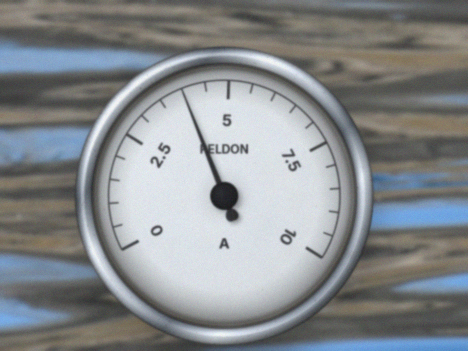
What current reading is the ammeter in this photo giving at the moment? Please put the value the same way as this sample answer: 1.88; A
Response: 4; A
